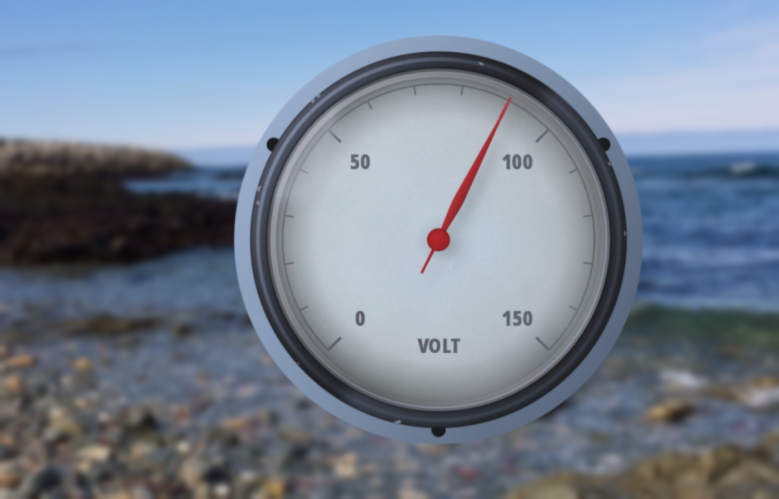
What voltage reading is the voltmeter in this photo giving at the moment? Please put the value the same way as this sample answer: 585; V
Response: 90; V
